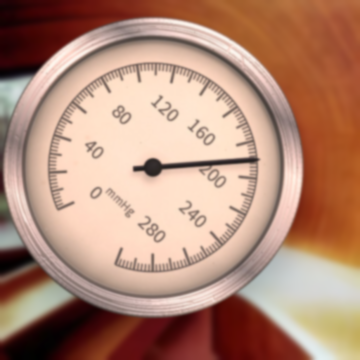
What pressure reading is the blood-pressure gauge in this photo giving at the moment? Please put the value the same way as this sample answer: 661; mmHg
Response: 190; mmHg
